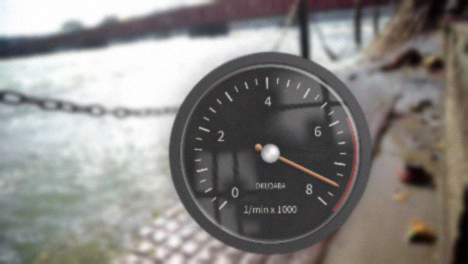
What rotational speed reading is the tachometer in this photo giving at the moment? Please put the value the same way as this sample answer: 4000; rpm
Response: 7500; rpm
